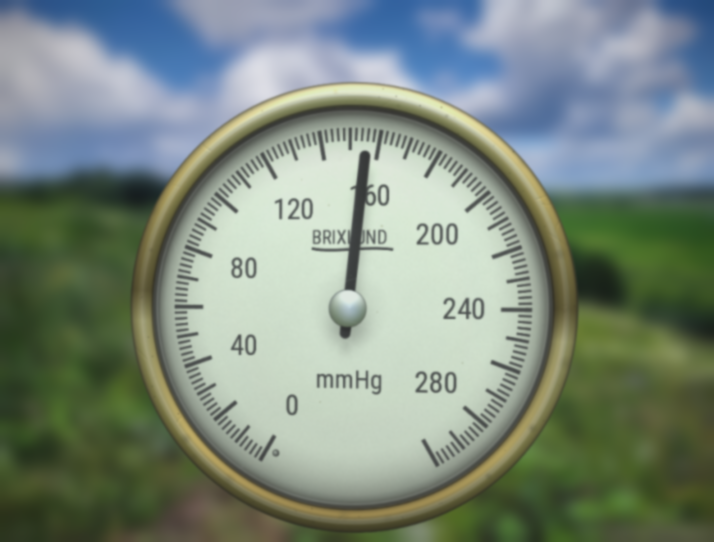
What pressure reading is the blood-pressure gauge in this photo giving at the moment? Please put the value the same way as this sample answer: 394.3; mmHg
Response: 156; mmHg
